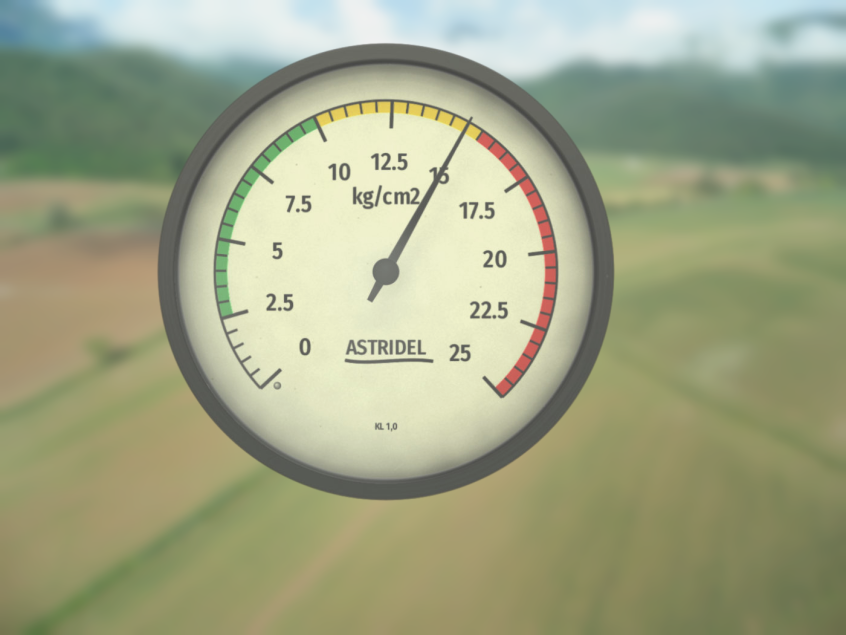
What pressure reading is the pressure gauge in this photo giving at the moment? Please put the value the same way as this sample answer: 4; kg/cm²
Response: 15; kg/cm²
